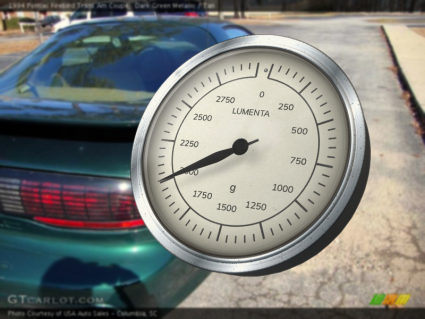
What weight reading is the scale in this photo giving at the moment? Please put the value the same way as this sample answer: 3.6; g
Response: 2000; g
